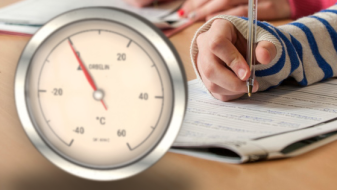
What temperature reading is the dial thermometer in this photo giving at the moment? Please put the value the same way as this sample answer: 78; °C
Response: 0; °C
